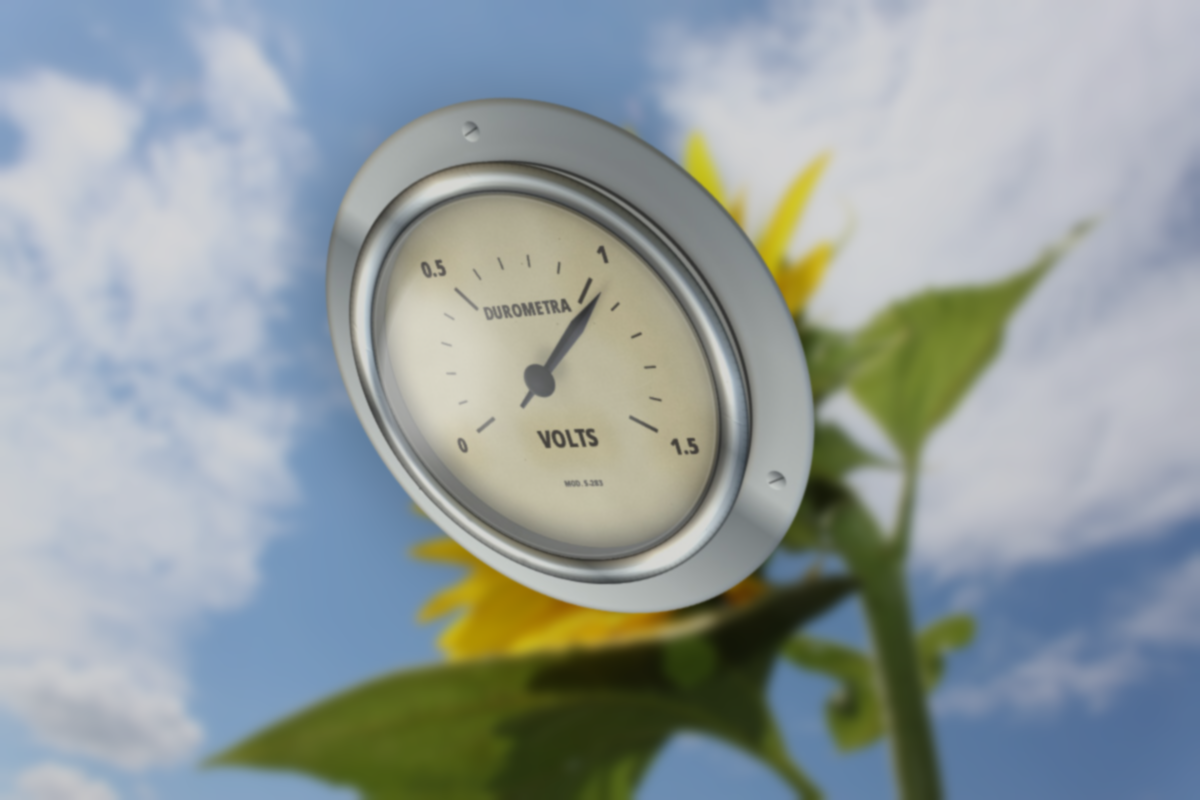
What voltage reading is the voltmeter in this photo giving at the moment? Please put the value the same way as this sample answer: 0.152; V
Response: 1.05; V
